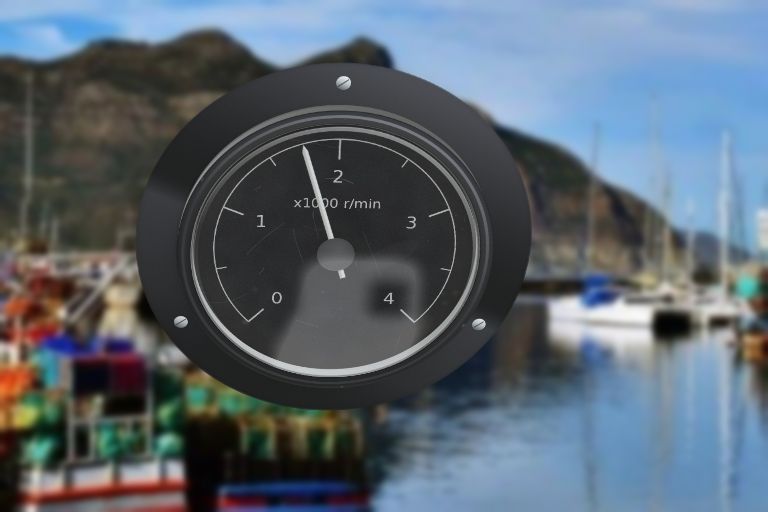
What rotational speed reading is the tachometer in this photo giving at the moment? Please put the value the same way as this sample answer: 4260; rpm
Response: 1750; rpm
